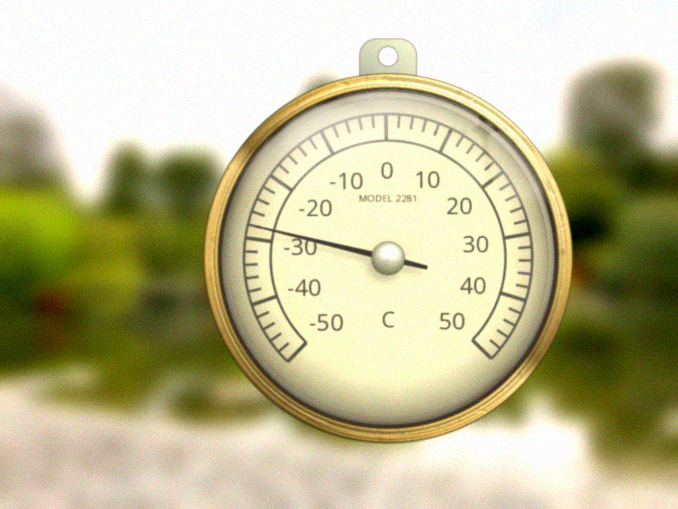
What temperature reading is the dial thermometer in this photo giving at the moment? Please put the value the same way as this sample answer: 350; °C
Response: -28; °C
